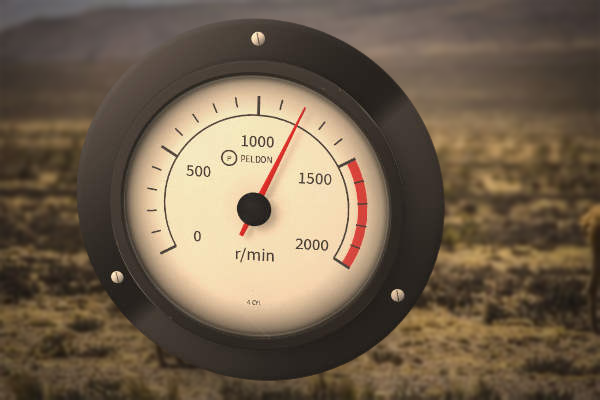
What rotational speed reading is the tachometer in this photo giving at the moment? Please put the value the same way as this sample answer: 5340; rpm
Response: 1200; rpm
